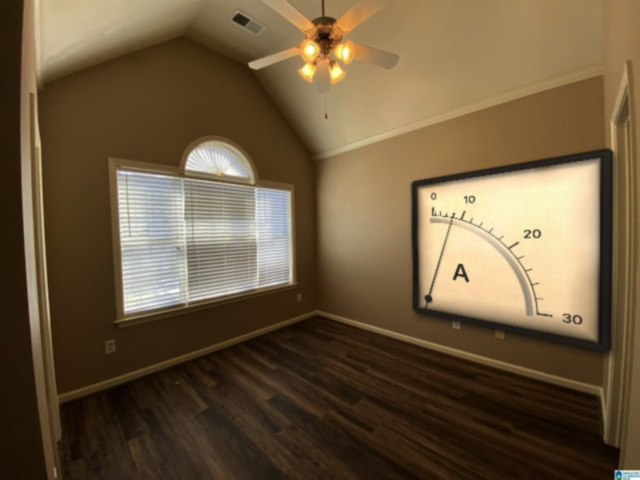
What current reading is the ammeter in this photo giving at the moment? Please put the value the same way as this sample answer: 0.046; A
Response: 8; A
